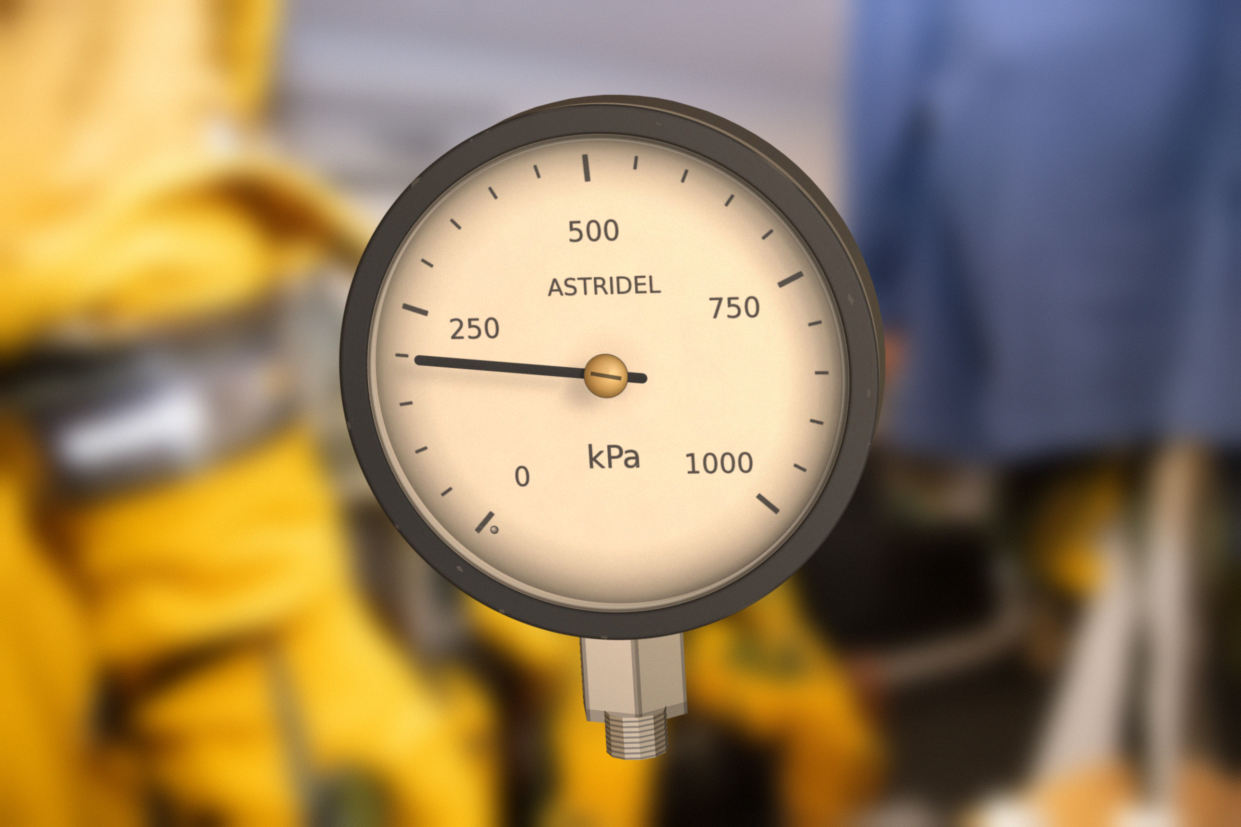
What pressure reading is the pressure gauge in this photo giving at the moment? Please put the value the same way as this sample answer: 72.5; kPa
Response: 200; kPa
